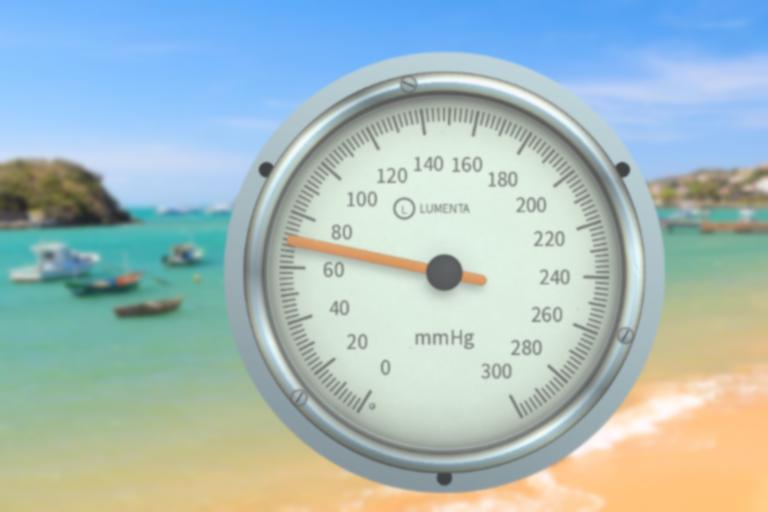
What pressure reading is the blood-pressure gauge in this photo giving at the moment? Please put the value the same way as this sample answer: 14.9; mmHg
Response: 70; mmHg
